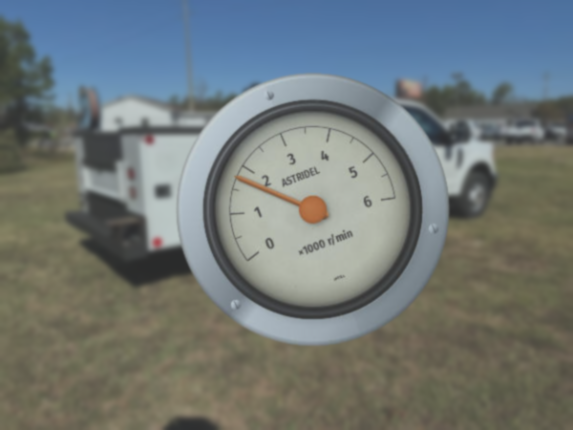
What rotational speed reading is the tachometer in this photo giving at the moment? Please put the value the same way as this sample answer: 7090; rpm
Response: 1750; rpm
